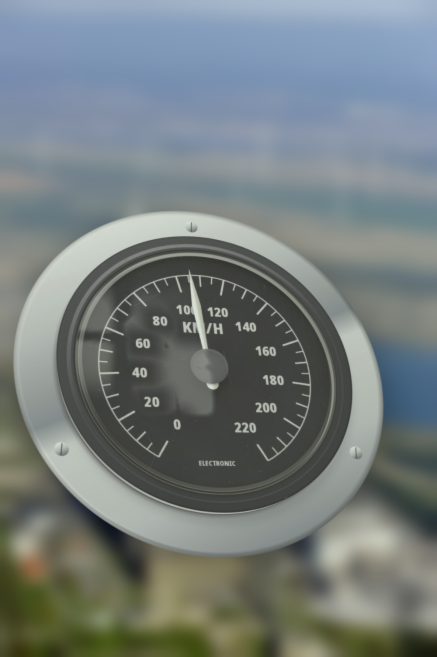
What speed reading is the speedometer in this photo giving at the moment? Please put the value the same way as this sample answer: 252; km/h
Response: 105; km/h
